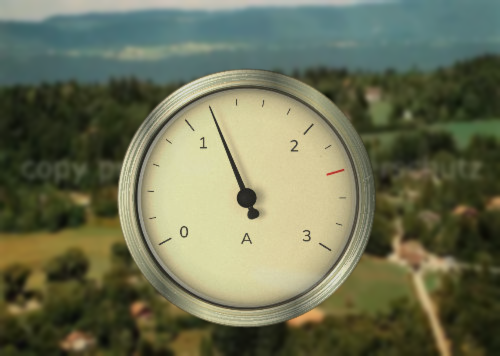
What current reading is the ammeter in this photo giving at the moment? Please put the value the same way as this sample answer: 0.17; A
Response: 1.2; A
